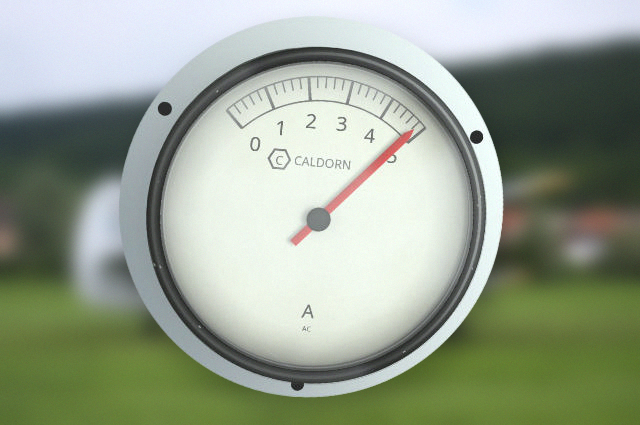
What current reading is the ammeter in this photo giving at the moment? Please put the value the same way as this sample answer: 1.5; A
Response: 4.8; A
